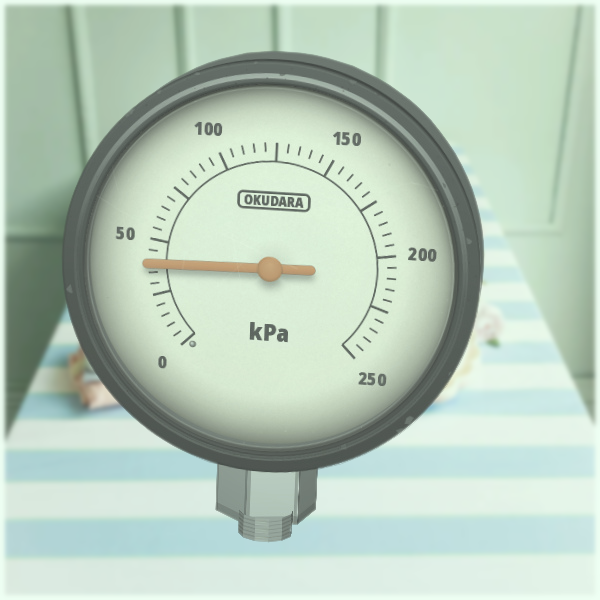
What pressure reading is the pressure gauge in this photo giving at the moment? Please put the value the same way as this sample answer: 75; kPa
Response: 40; kPa
